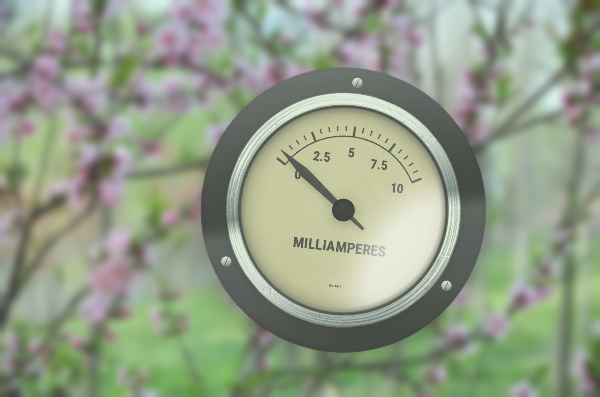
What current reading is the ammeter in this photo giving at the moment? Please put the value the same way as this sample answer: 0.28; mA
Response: 0.5; mA
